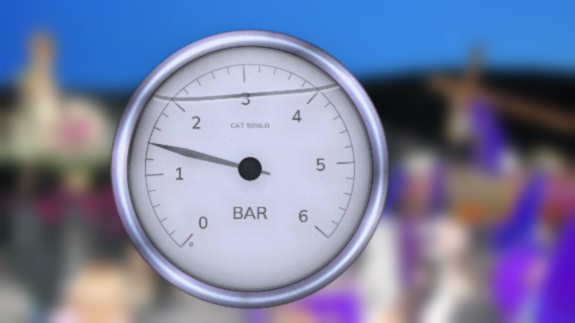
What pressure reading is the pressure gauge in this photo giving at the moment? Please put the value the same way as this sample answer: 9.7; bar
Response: 1.4; bar
